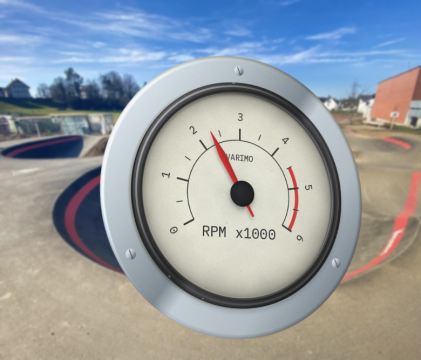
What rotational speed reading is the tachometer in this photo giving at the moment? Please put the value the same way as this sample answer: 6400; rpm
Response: 2250; rpm
